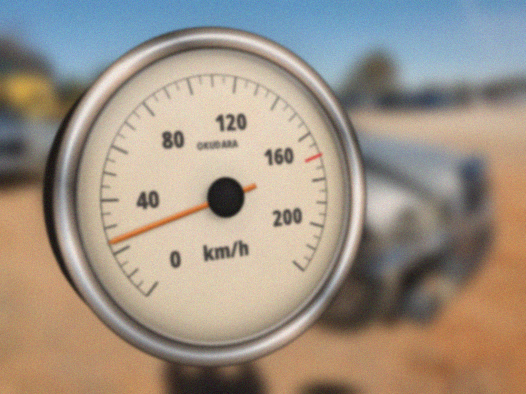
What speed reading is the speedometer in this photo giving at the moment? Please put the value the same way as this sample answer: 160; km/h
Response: 25; km/h
